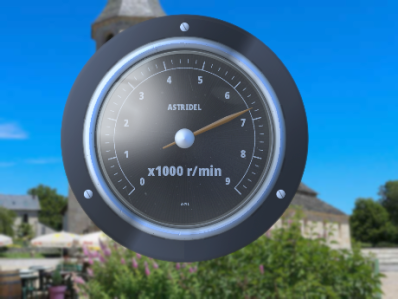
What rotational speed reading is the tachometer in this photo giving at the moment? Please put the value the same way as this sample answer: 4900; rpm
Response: 6700; rpm
